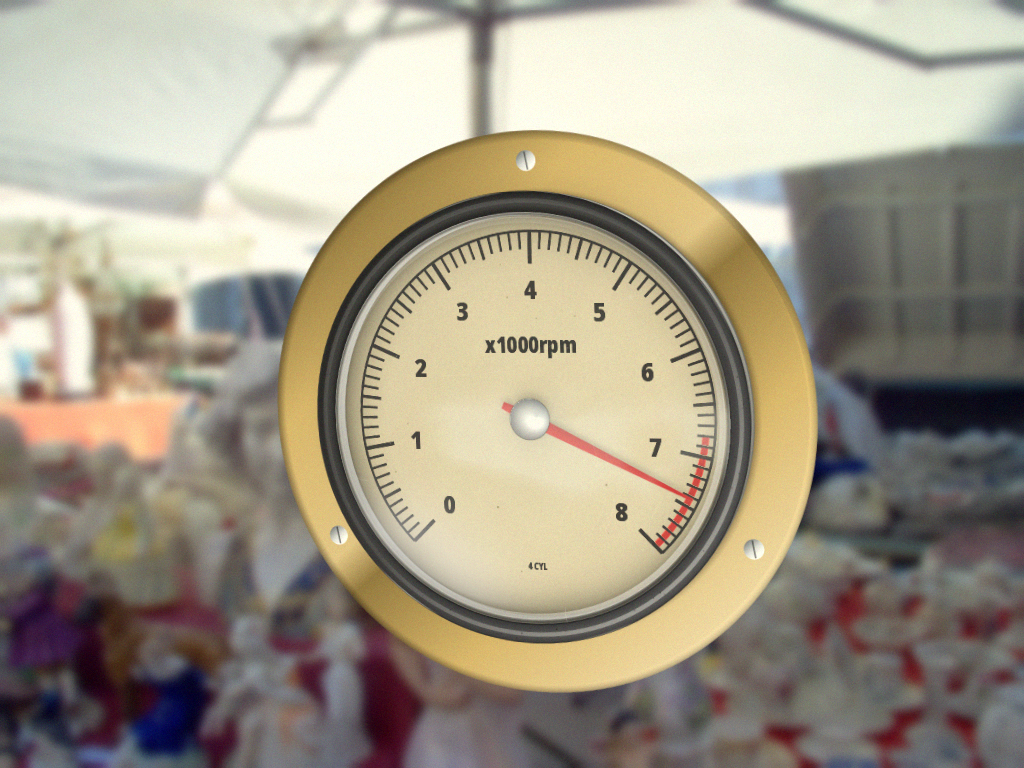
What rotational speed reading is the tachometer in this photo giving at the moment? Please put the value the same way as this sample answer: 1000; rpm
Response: 7400; rpm
